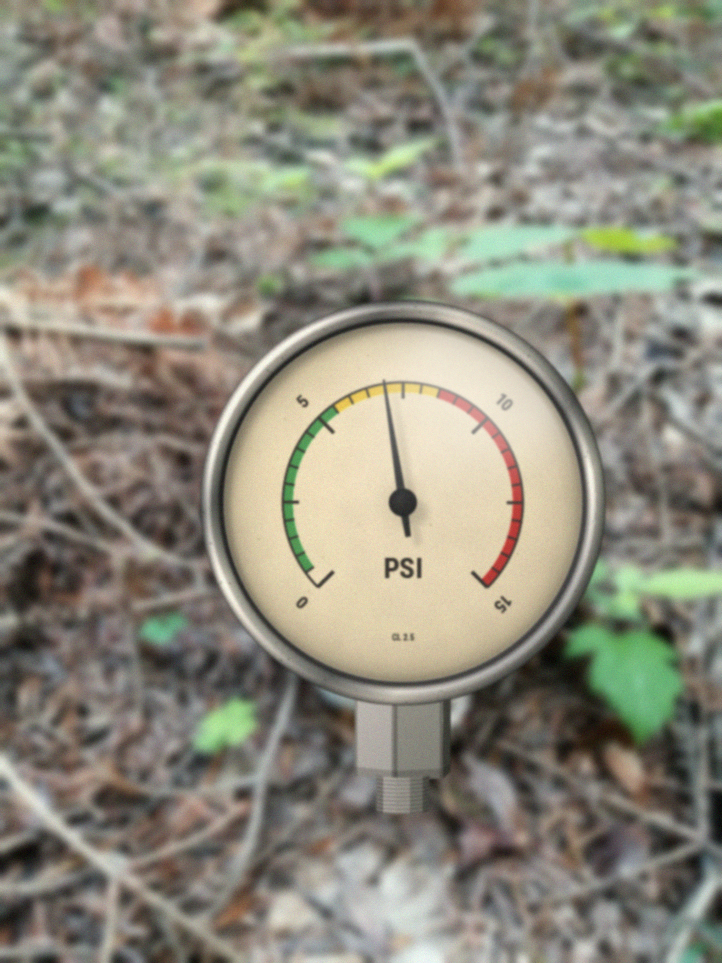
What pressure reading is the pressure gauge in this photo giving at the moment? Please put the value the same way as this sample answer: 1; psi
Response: 7; psi
